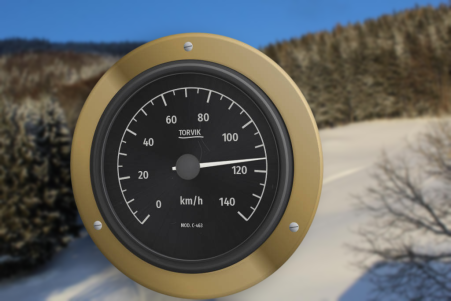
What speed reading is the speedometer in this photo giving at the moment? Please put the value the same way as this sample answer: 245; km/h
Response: 115; km/h
